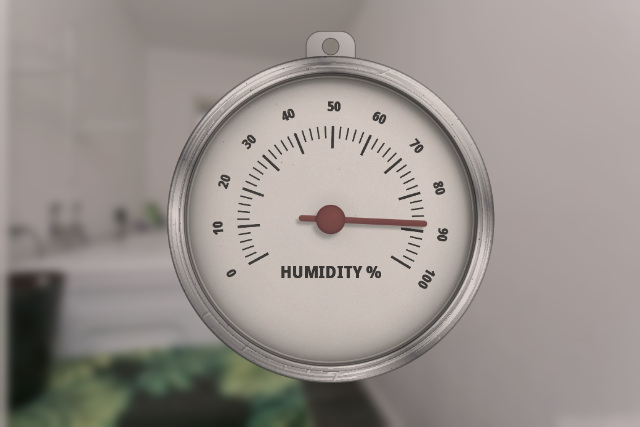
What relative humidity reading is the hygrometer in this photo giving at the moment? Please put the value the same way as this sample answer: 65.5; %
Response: 88; %
